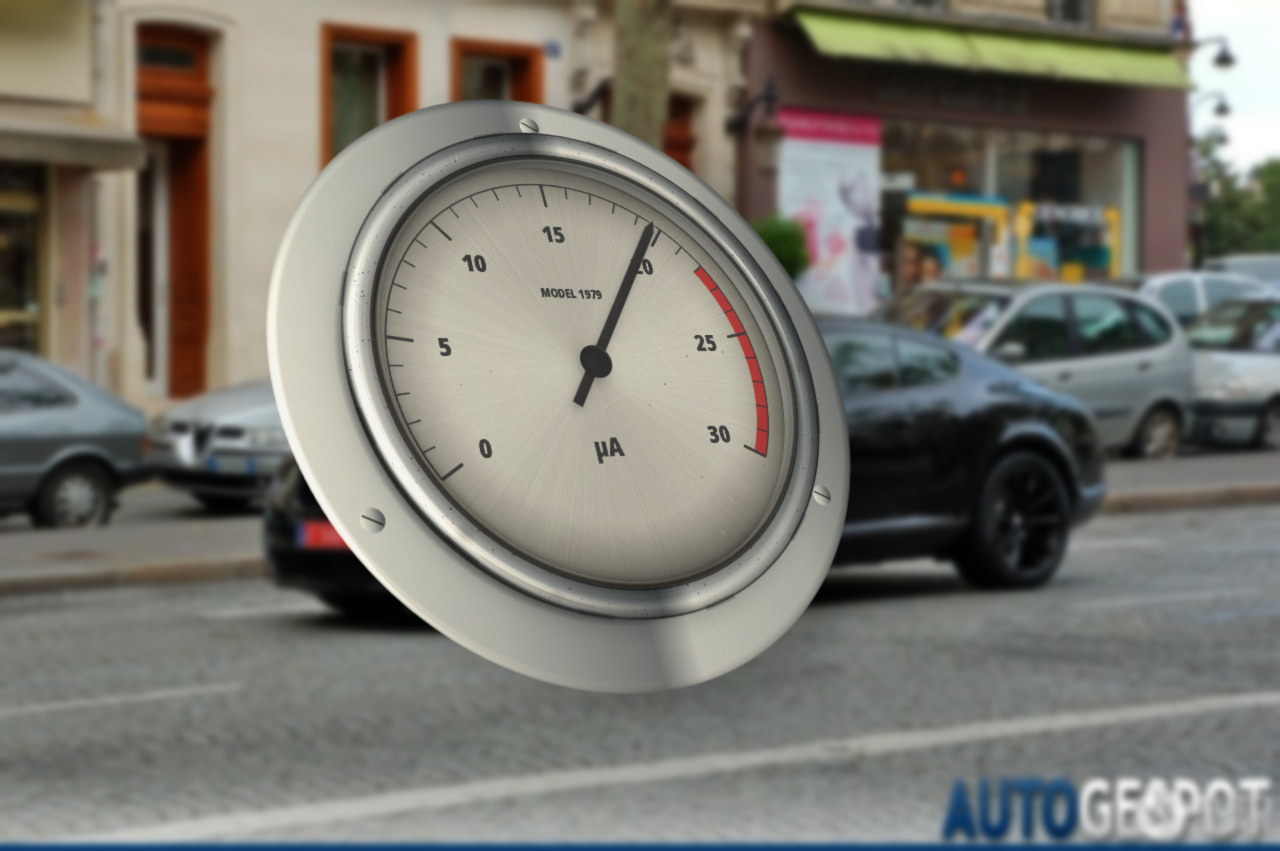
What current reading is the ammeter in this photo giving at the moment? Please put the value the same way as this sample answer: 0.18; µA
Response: 19.5; µA
